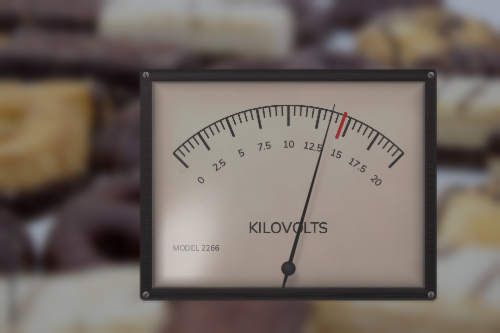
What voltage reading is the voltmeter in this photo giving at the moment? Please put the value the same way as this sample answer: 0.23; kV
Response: 13.5; kV
